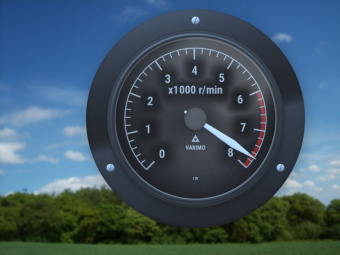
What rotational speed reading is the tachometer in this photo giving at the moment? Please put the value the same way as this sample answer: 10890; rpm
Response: 7700; rpm
